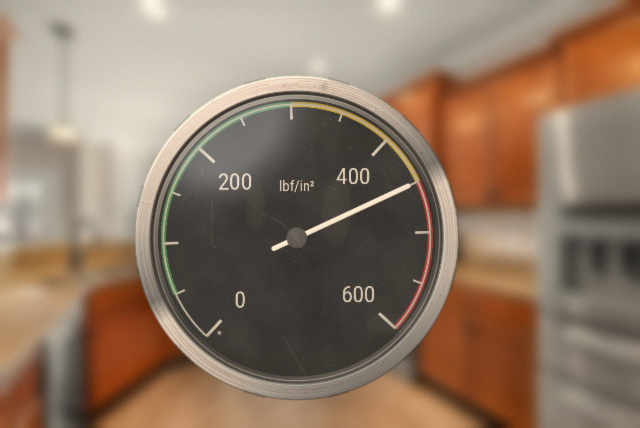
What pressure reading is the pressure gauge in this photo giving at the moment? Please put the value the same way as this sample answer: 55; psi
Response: 450; psi
